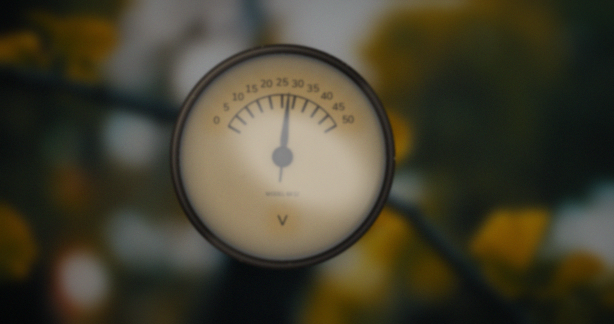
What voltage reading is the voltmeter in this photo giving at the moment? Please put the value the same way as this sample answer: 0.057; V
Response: 27.5; V
